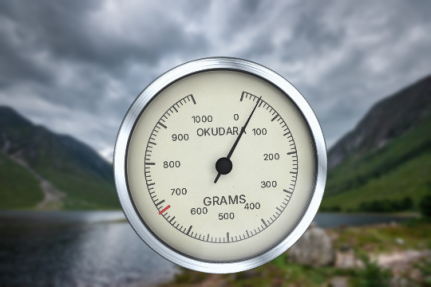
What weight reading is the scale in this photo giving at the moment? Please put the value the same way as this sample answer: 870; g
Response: 40; g
